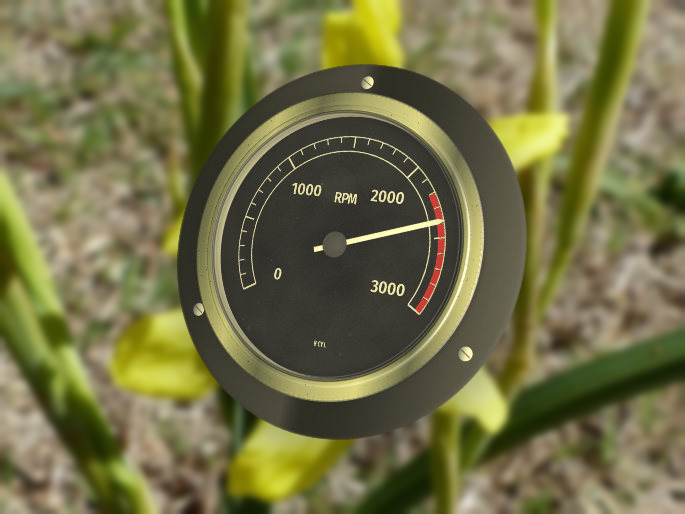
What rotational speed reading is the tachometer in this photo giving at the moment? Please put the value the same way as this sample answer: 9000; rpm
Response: 2400; rpm
